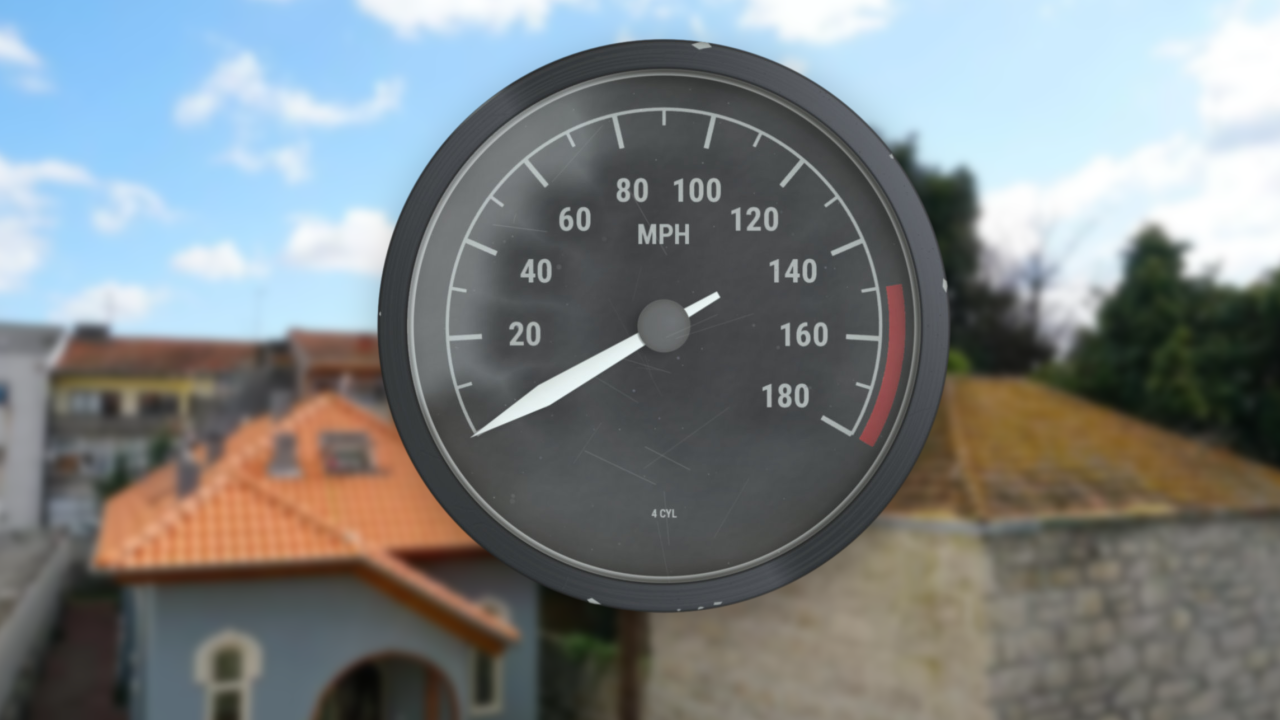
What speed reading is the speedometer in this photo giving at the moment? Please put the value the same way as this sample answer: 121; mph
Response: 0; mph
